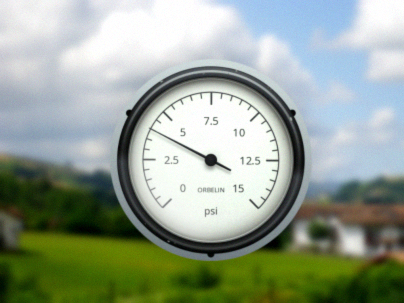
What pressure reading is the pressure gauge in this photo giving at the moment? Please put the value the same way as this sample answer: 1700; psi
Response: 4; psi
